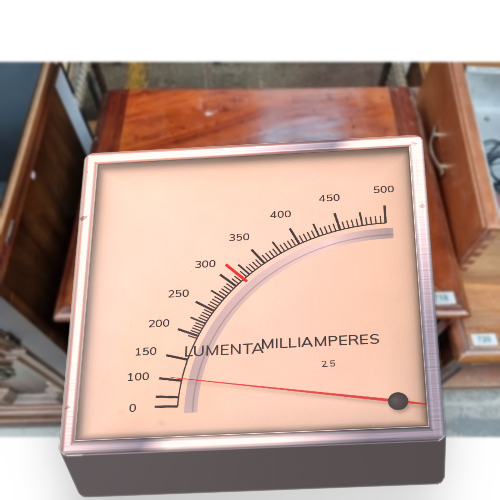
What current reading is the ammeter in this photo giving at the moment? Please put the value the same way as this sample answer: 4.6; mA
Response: 100; mA
